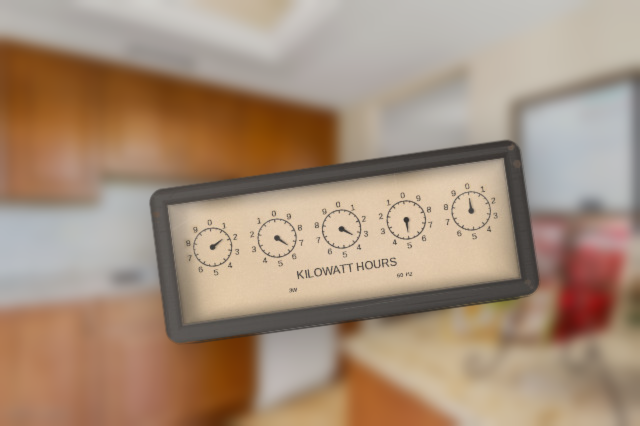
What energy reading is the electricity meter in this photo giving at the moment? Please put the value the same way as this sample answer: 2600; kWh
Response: 16350; kWh
